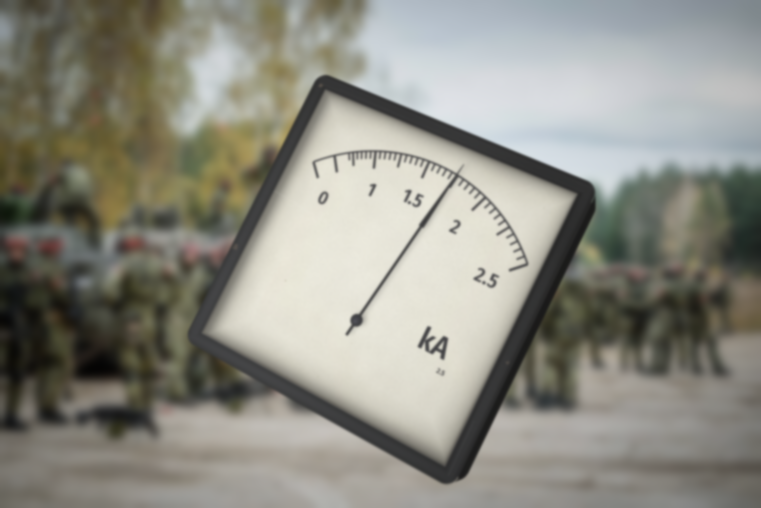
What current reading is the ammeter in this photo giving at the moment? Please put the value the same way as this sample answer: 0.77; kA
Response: 1.75; kA
